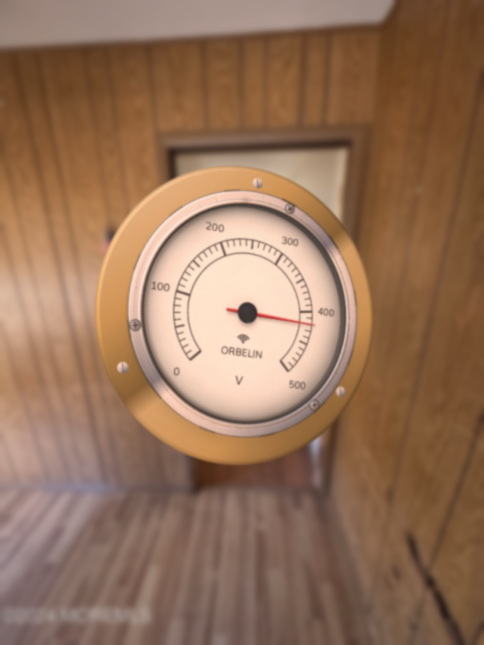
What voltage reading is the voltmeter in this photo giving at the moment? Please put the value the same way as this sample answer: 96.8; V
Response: 420; V
